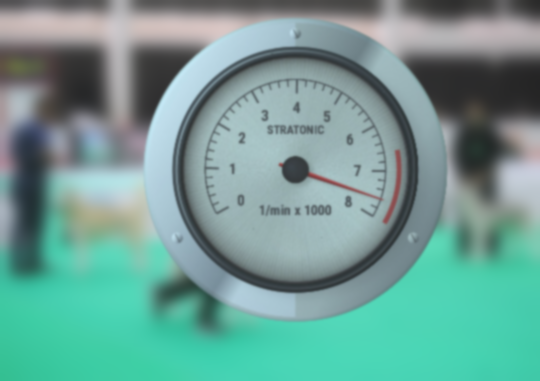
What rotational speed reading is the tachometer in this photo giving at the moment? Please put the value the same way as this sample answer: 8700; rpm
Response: 7600; rpm
